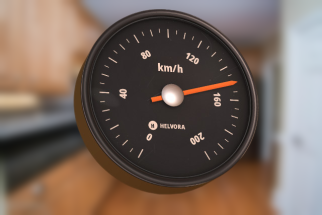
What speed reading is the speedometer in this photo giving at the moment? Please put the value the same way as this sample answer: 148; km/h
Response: 150; km/h
